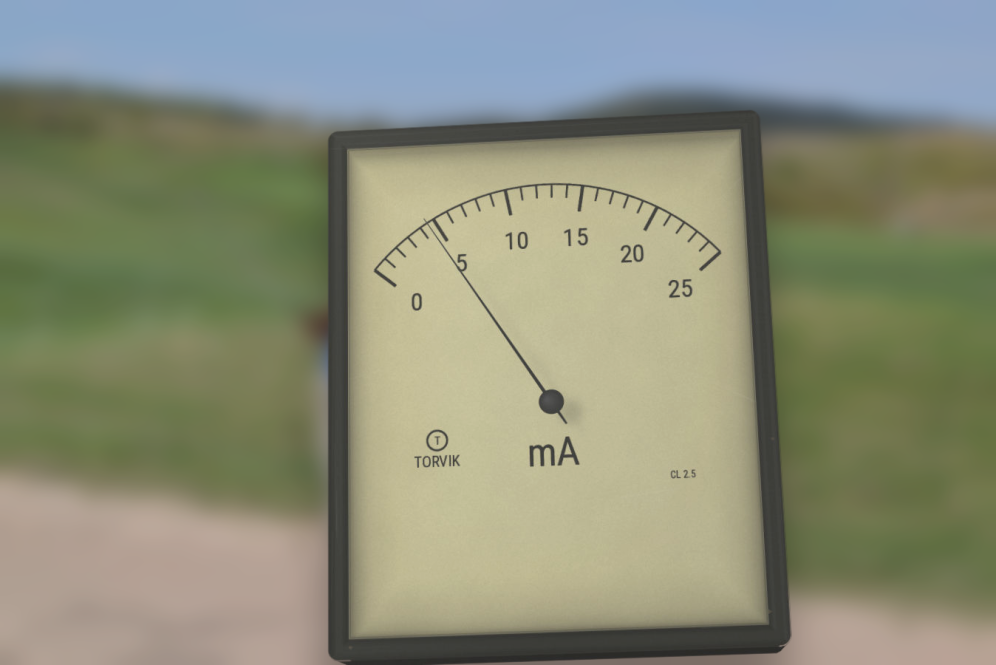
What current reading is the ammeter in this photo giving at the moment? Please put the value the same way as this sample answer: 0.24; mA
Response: 4.5; mA
